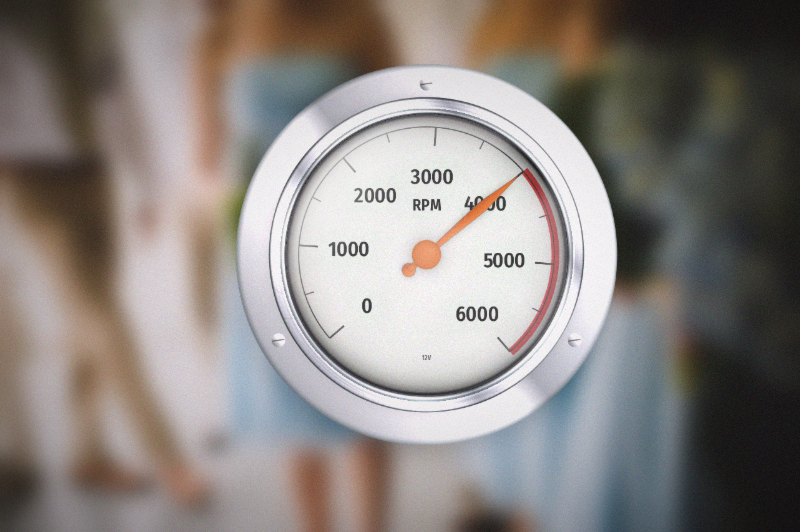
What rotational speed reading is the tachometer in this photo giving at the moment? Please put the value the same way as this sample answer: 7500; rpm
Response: 4000; rpm
